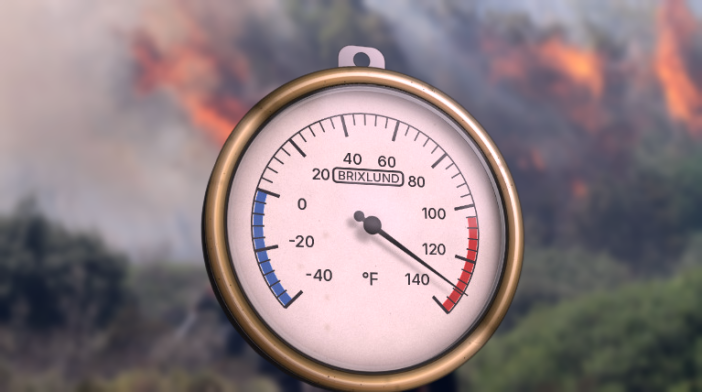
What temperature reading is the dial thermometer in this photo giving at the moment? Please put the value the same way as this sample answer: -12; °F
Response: 132; °F
